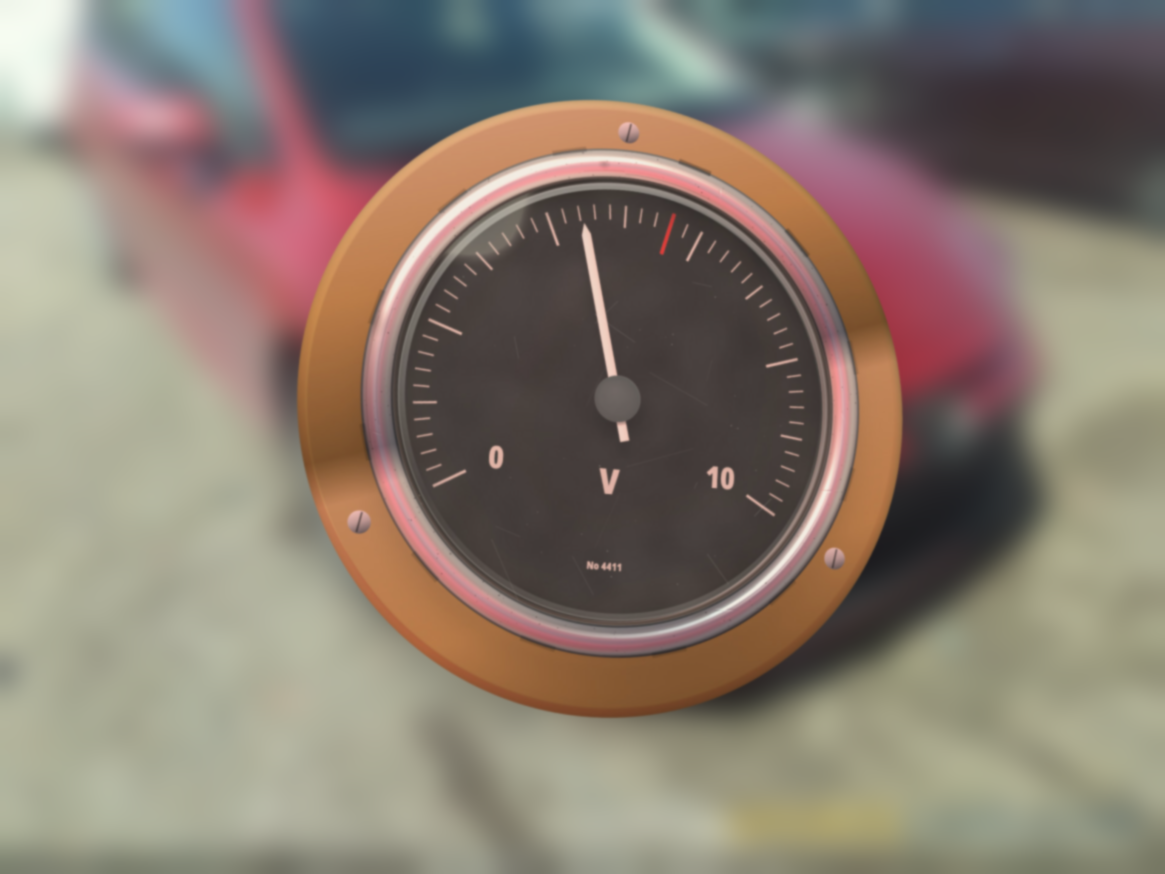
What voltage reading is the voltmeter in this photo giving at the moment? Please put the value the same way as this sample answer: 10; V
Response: 4.4; V
